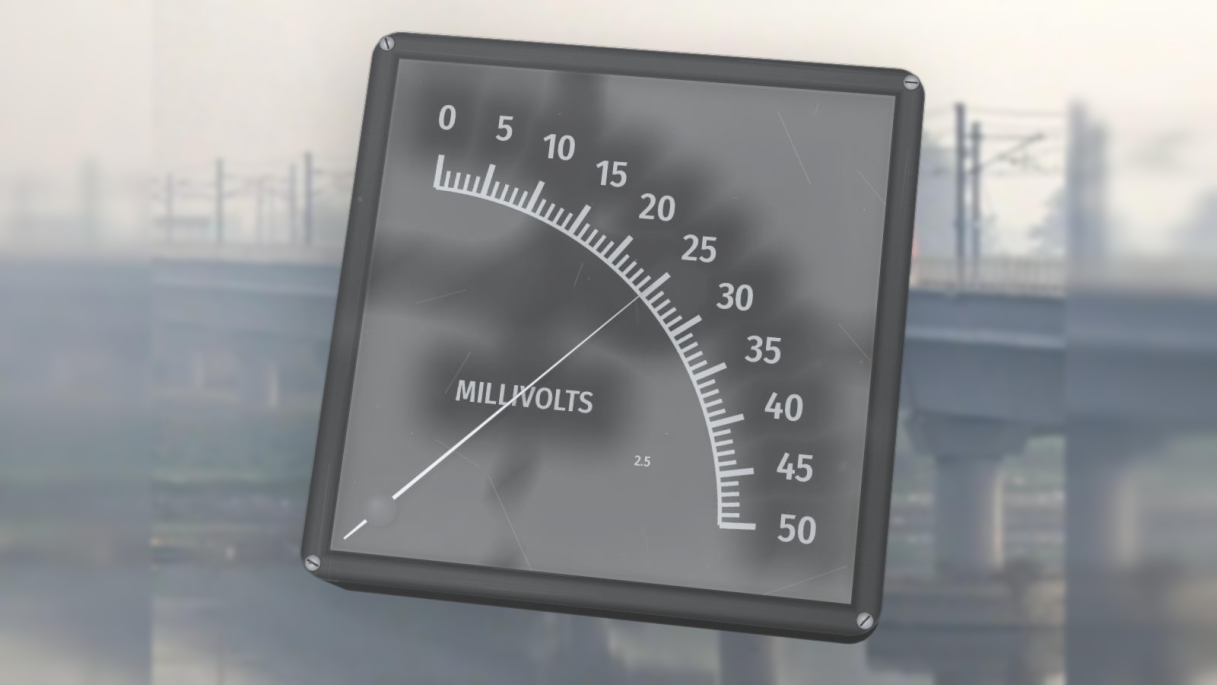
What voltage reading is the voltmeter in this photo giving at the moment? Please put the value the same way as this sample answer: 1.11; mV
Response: 25; mV
